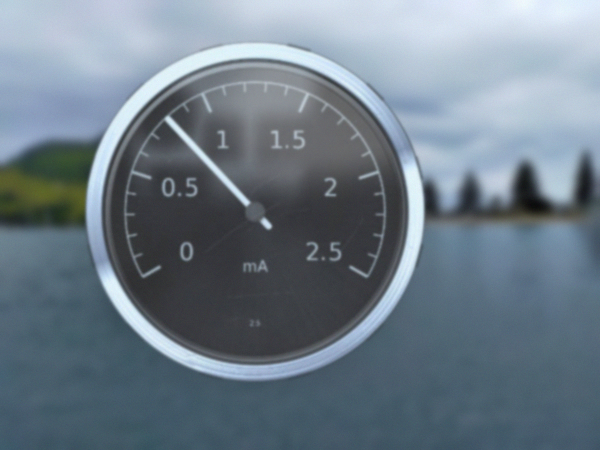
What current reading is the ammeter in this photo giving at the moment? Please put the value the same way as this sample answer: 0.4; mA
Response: 0.8; mA
